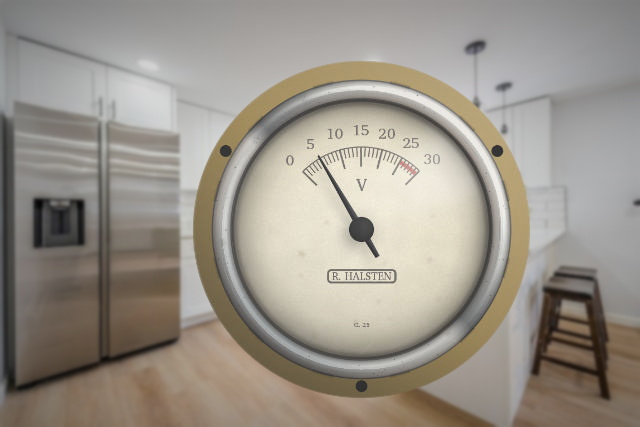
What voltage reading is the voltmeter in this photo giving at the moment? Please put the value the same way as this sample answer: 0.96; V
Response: 5; V
